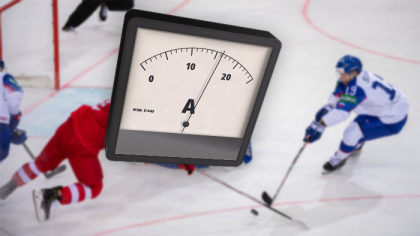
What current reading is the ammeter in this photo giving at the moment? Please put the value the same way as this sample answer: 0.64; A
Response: 16; A
